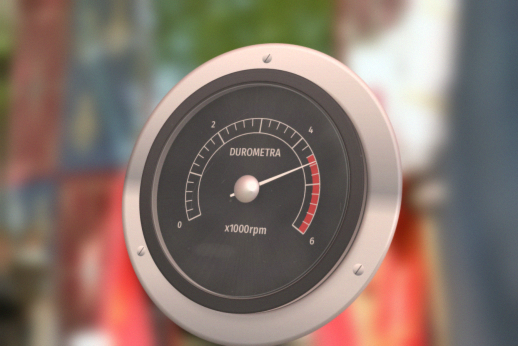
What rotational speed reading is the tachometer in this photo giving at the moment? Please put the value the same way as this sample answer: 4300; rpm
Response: 4600; rpm
